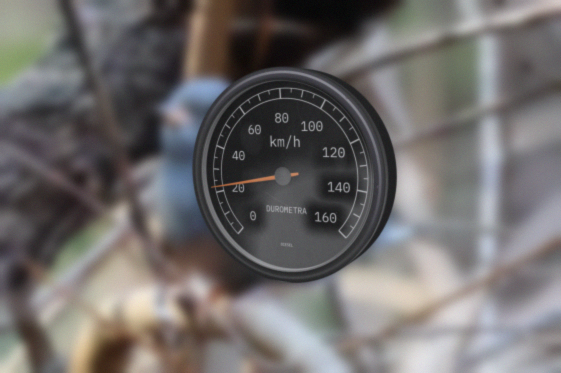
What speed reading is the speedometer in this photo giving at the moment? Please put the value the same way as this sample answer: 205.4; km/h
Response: 22.5; km/h
